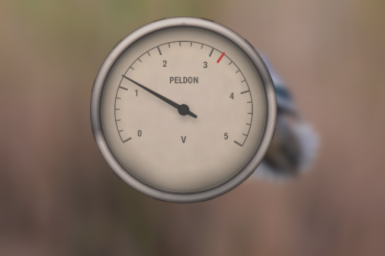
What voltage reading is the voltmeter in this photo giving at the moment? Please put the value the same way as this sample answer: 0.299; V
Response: 1.2; V
